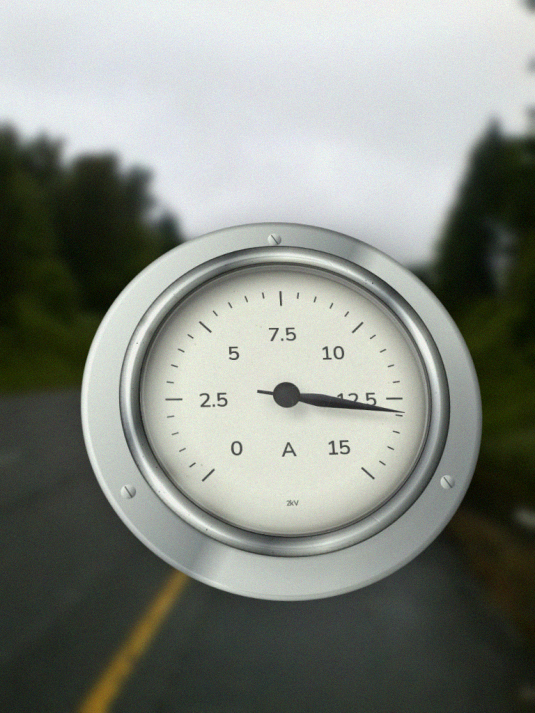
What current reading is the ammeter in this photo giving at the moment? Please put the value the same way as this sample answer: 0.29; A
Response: 13; A
